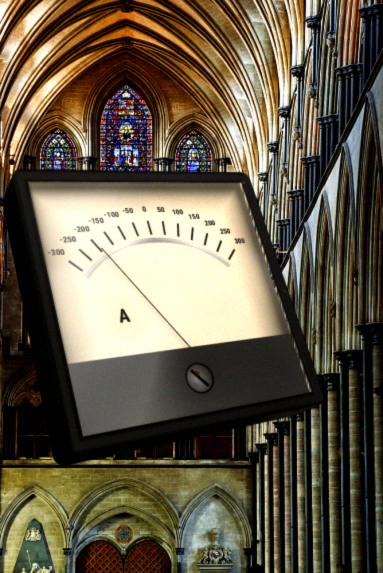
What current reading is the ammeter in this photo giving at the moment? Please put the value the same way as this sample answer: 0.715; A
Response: -200; A
